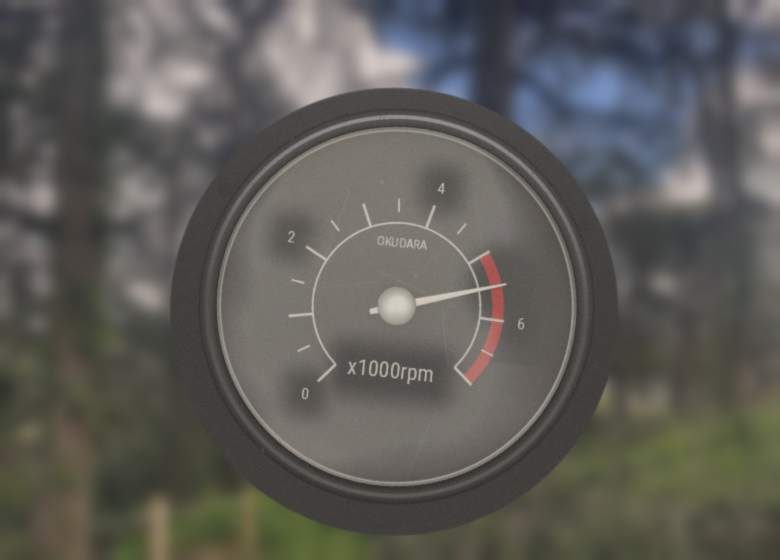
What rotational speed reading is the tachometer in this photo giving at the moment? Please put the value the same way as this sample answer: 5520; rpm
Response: 5500; rpm
